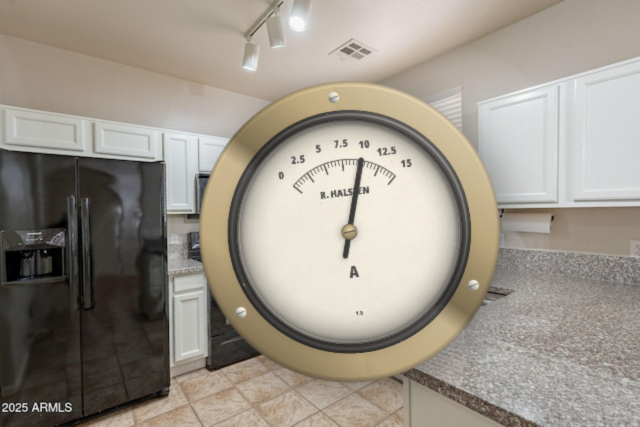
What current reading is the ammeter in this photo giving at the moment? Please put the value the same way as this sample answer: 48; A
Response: 10; A
